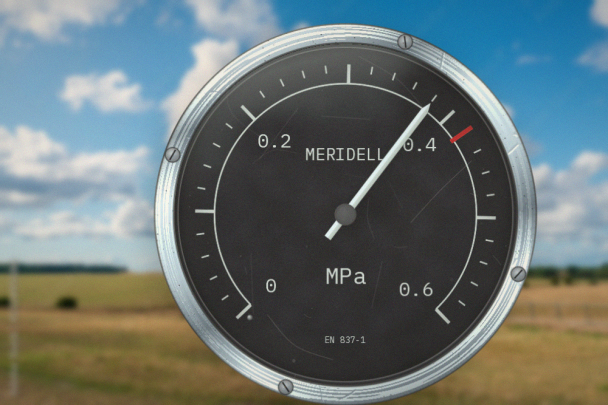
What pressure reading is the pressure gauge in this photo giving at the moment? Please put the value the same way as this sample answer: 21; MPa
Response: 0.38; MPa
